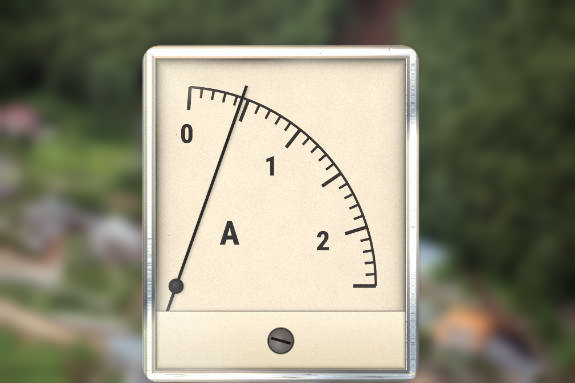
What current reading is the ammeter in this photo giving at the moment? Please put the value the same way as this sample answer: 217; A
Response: 0.45; A
